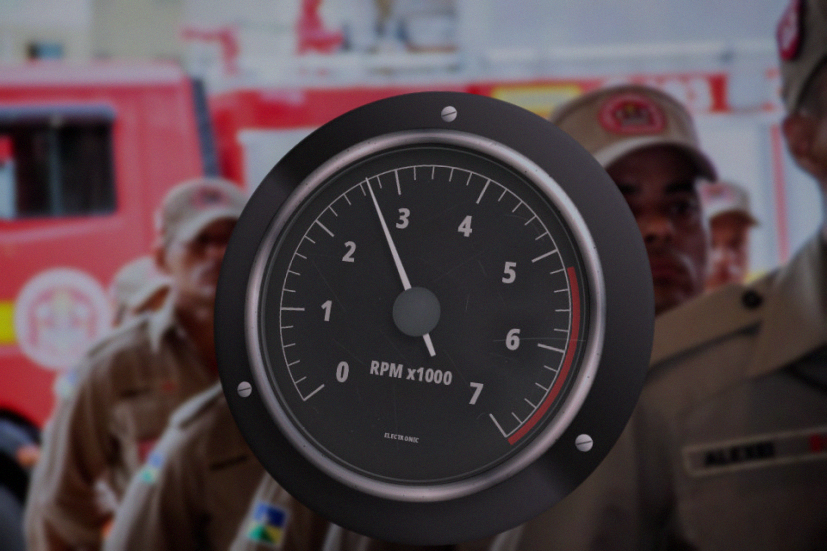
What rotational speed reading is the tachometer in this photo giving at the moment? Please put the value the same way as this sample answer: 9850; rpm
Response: 2700; rpm
